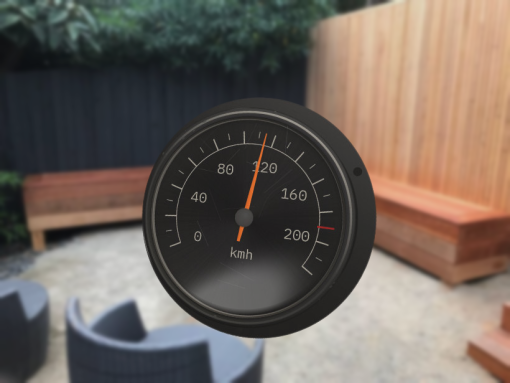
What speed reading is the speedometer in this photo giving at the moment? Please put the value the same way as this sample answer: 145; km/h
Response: 115; km/h
